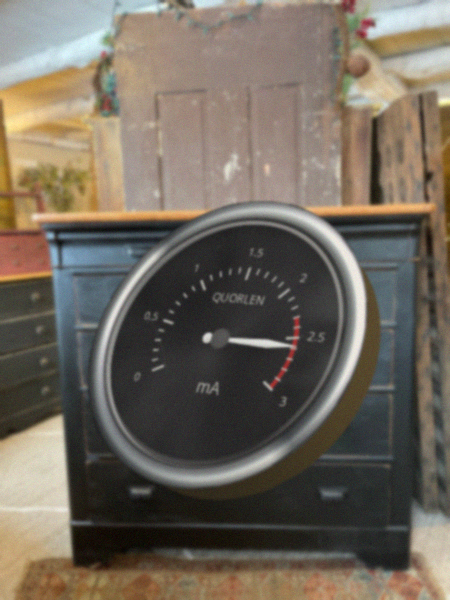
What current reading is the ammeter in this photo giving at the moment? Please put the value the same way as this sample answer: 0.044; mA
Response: 2.6; mA
